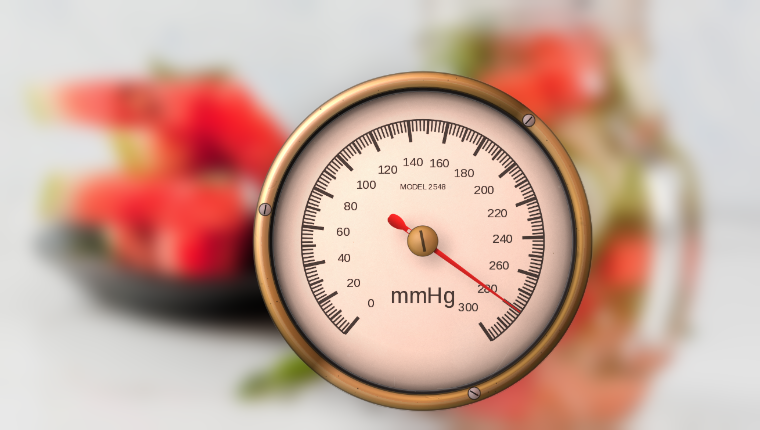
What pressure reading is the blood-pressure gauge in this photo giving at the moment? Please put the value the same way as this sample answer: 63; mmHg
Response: 280; mmHg
